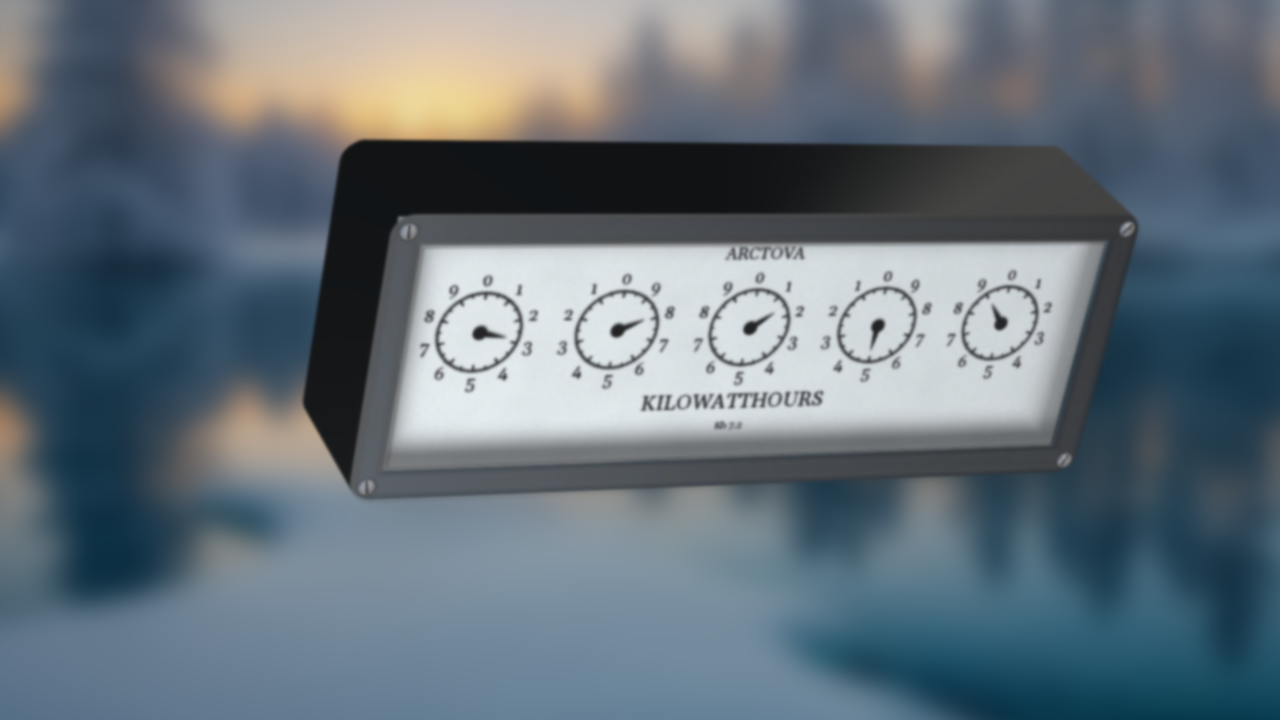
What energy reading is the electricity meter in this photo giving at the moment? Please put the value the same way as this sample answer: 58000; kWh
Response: 28149; kWh
